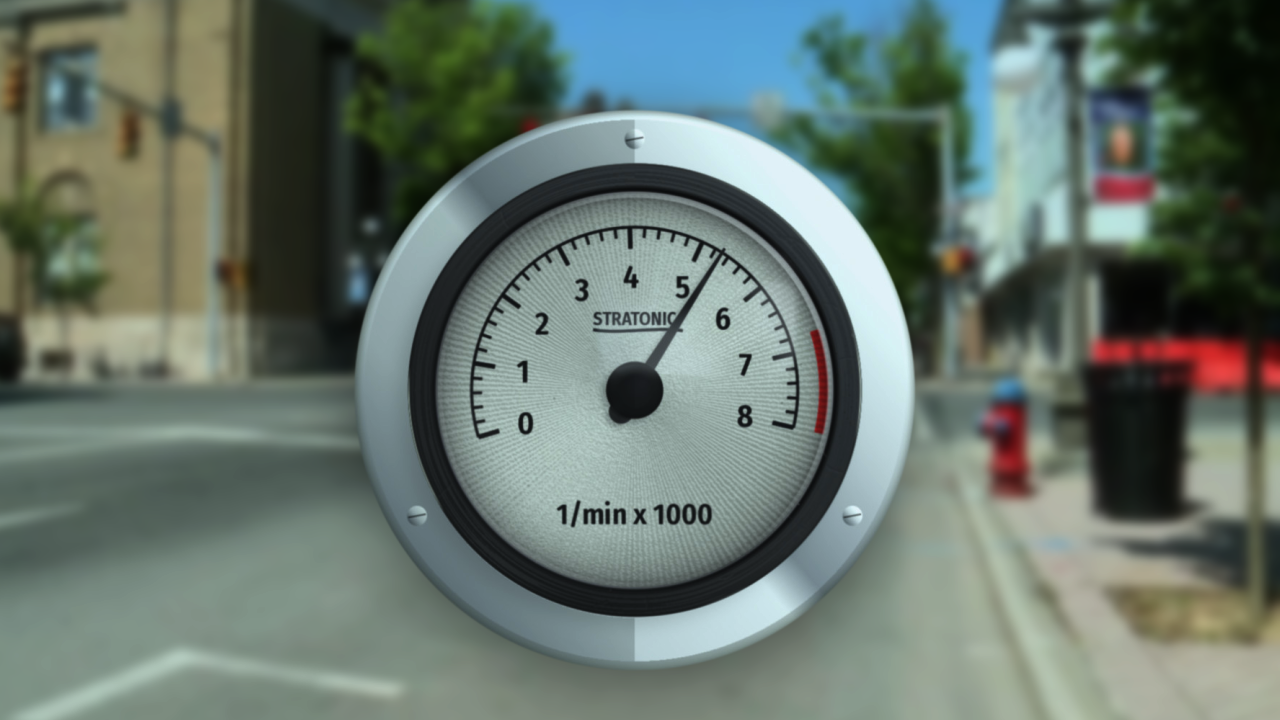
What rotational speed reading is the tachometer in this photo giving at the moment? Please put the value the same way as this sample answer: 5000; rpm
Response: 5300; rpm
